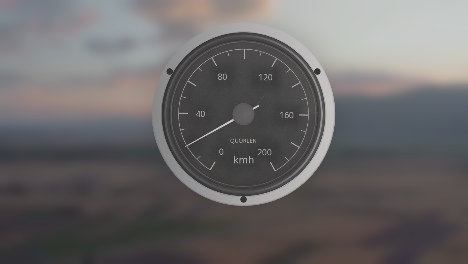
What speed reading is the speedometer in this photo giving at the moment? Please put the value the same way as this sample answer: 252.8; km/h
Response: 20; km/h
